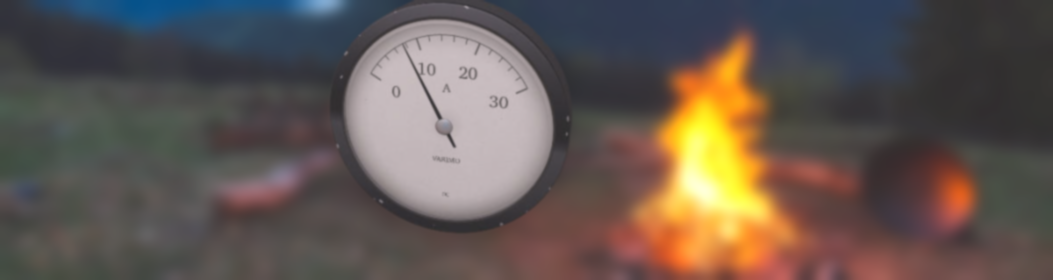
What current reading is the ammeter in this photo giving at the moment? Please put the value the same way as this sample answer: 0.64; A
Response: 8; A
